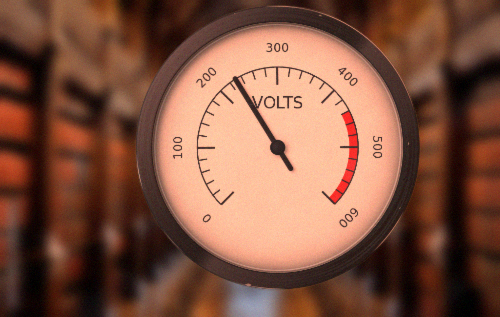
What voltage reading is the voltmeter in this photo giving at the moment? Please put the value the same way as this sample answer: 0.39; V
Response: 230; V
